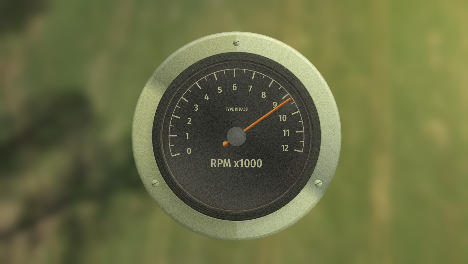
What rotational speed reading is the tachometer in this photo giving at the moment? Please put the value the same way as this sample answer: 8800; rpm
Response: 9250; rpm
